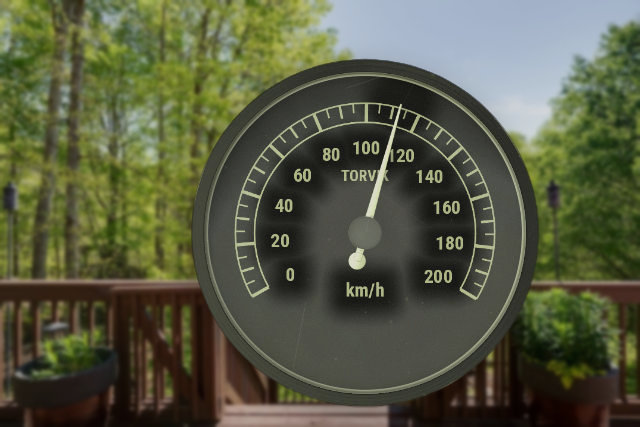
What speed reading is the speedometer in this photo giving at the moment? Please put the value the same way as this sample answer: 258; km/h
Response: 112.5; km/h
